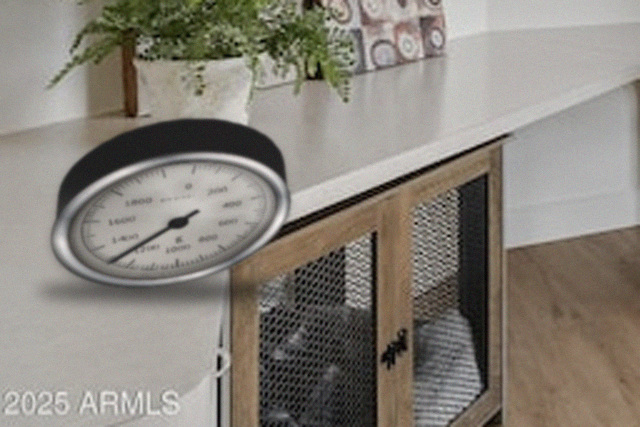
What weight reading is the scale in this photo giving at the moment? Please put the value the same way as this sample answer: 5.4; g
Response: 1300; g
